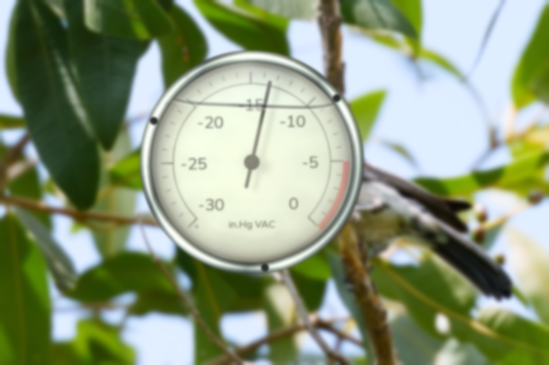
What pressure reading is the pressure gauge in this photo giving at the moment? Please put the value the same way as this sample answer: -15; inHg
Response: -13.5; inHg
